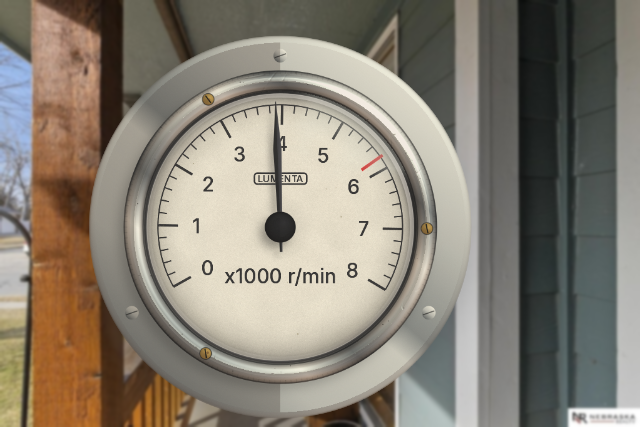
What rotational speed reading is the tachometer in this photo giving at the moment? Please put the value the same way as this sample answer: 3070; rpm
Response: 3900; rpm
